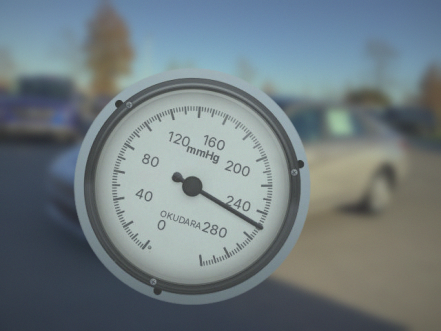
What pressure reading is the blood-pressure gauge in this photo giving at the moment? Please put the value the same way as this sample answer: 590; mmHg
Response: 250; mmHg
